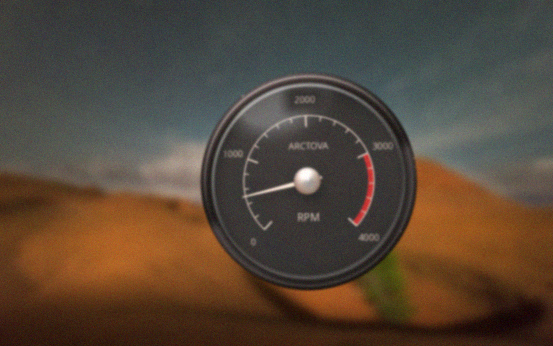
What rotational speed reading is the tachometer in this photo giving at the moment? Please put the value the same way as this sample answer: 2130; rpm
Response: 500; rpm
